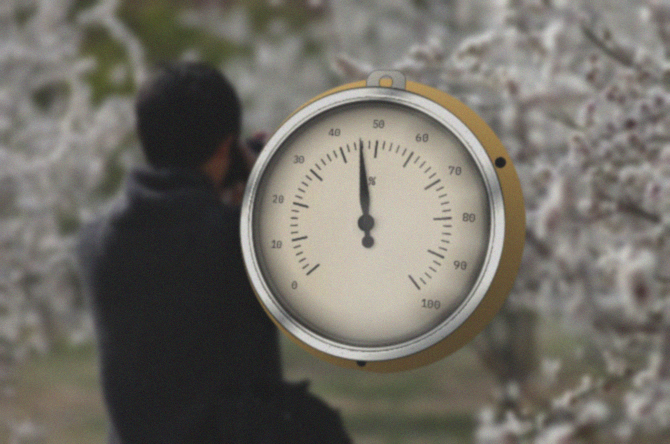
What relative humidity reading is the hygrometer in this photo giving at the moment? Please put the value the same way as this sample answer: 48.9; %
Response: 46; %
